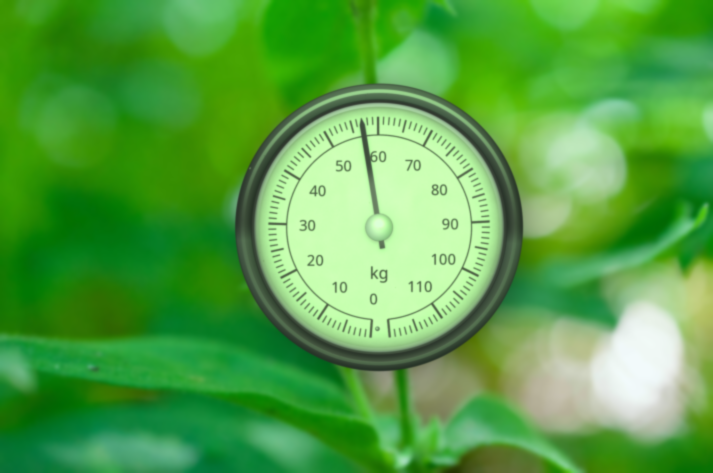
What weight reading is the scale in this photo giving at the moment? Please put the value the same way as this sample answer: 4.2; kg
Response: 57; kg
